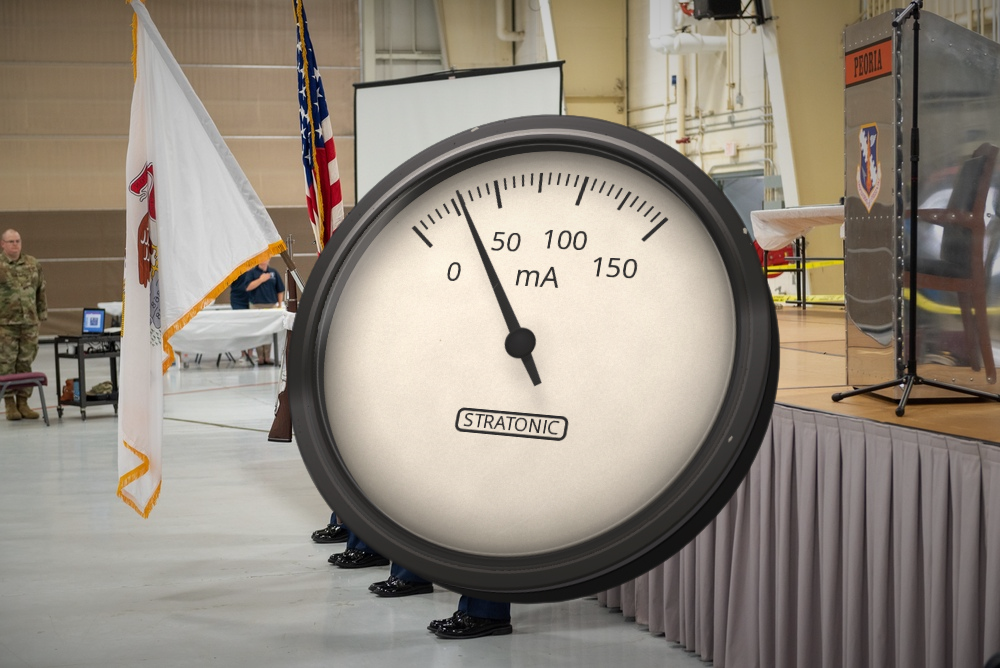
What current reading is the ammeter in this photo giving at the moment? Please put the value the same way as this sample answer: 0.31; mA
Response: 30; mA
